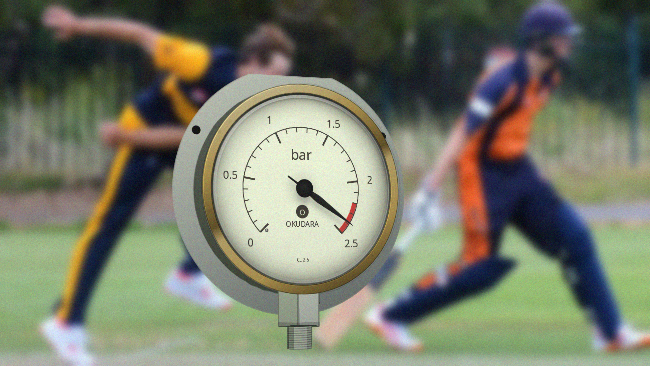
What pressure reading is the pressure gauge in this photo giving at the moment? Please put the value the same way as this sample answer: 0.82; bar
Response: 2.4; bar
